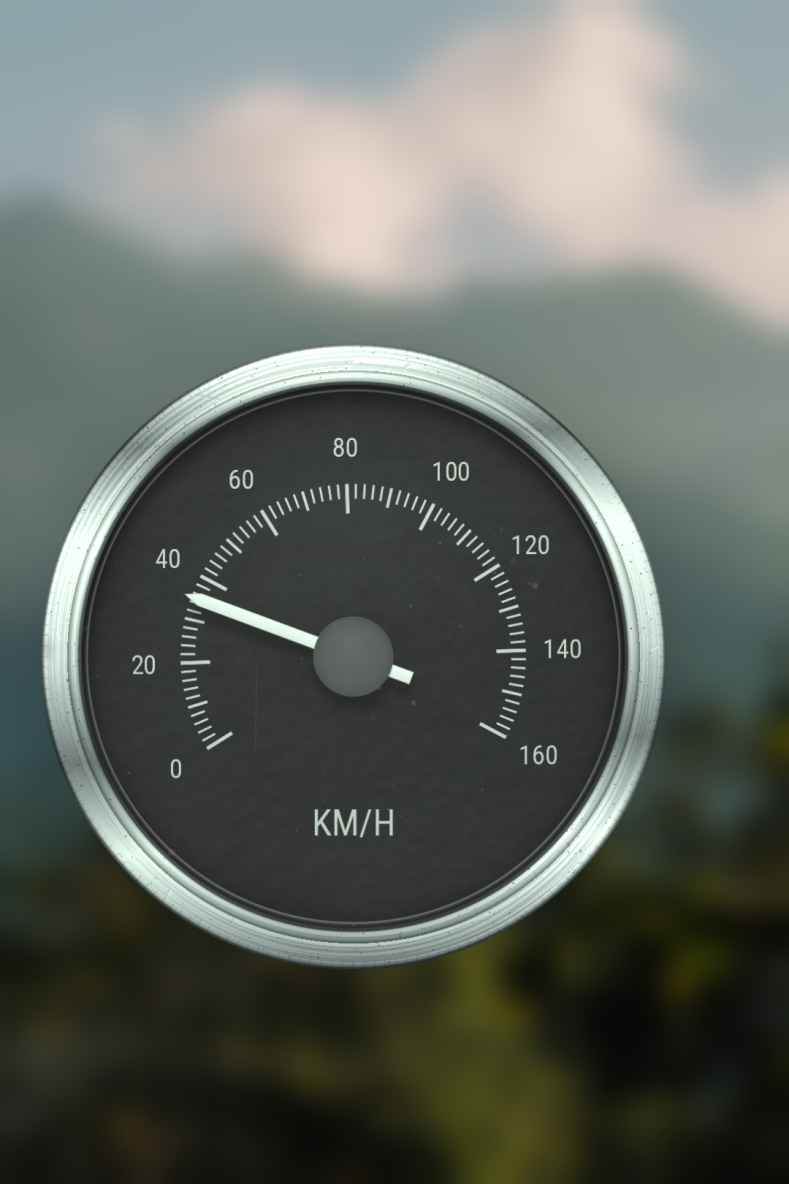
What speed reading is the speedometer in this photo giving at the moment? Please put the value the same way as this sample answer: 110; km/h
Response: 35; km/h
